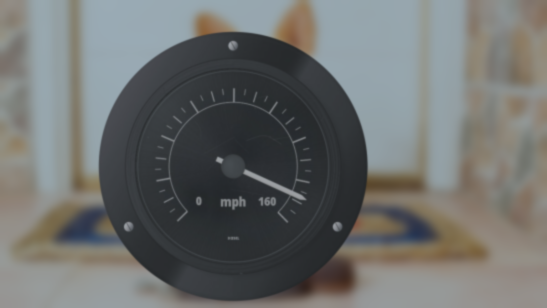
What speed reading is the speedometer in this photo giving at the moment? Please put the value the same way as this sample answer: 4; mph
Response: 147.5; mph
